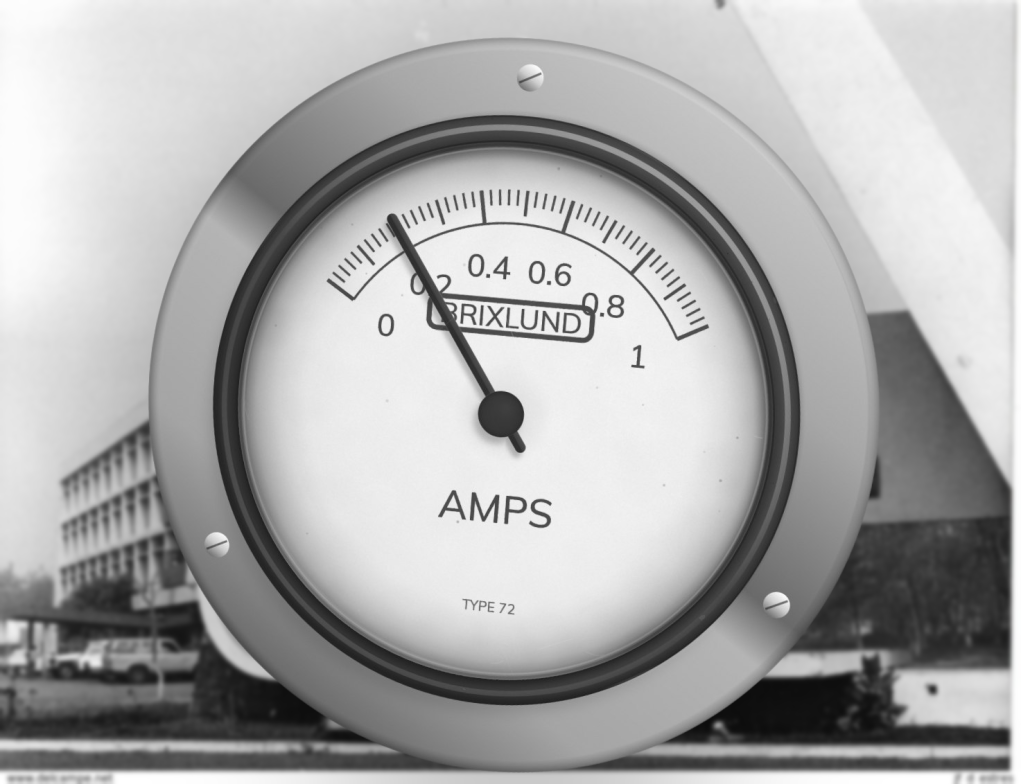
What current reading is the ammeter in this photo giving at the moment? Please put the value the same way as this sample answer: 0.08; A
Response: 0.2; A
